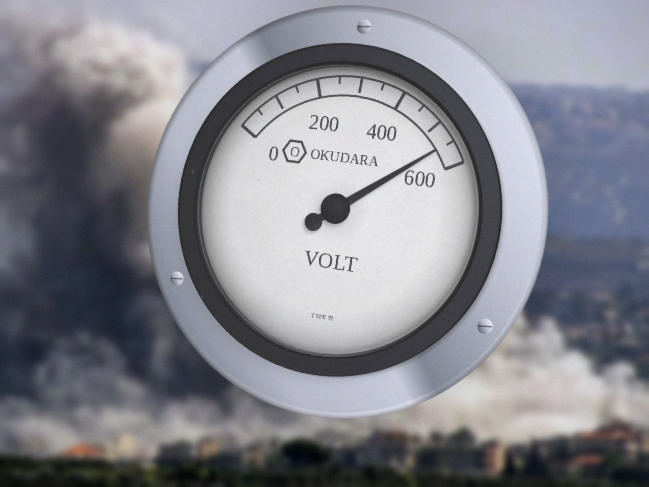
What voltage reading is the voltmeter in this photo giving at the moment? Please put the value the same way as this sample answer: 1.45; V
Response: 550; V
